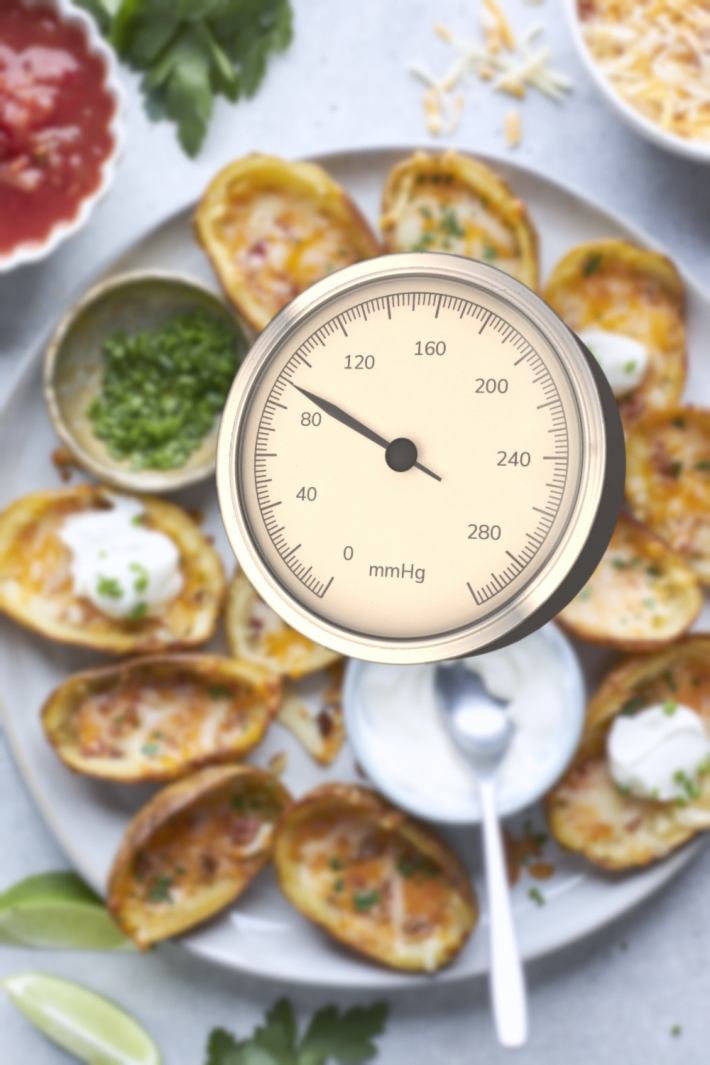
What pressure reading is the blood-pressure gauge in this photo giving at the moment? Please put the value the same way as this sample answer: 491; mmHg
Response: 90; mmHg
